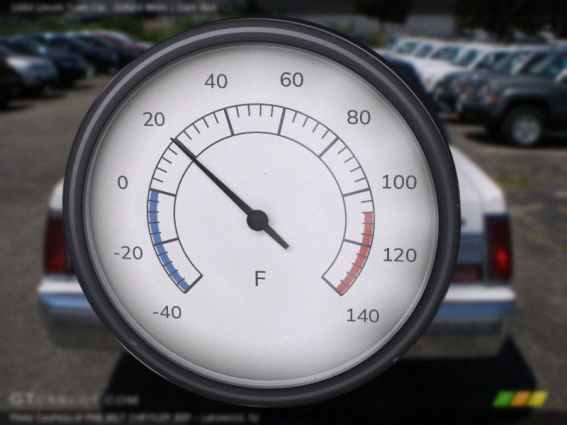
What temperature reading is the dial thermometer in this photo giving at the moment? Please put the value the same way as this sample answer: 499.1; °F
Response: 20; °F
